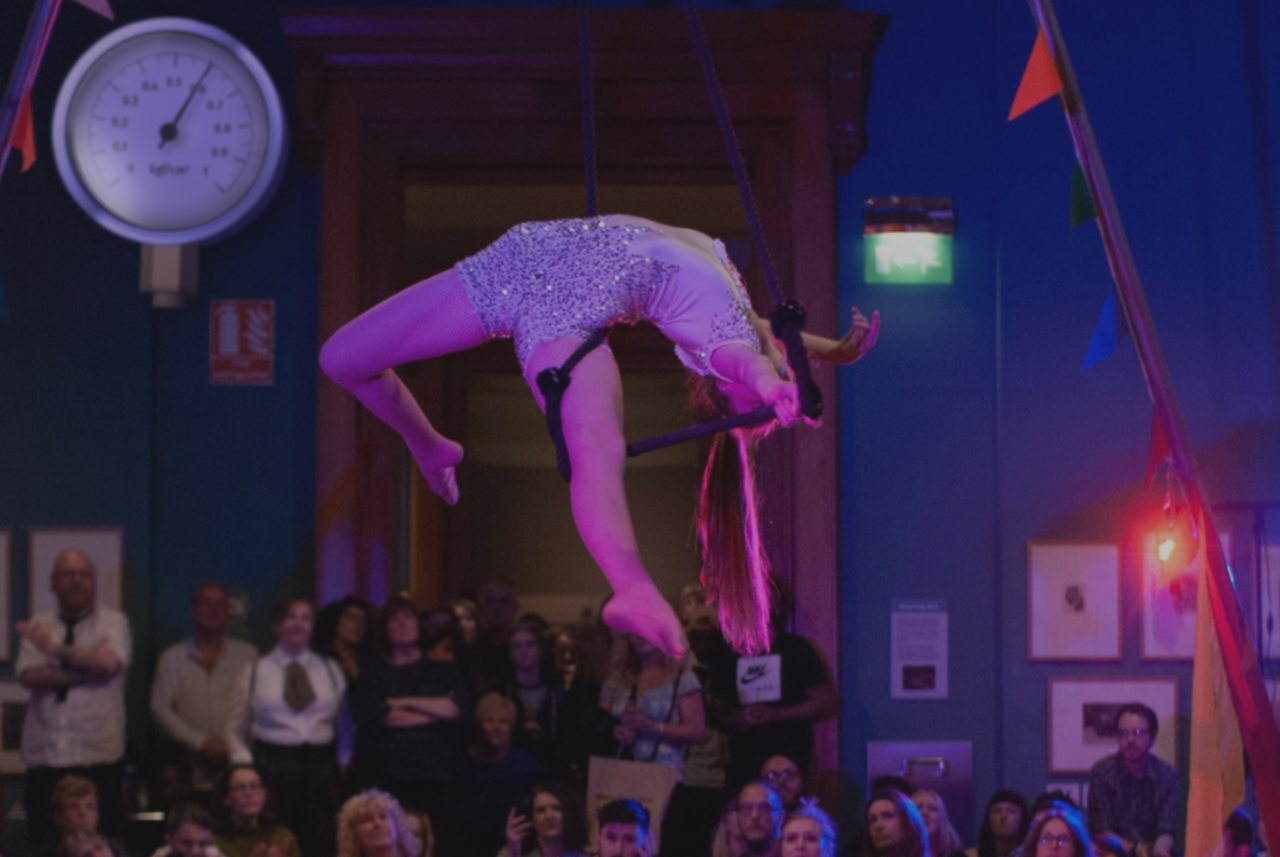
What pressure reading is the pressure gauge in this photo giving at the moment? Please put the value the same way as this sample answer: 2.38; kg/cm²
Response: 0.6; kg/cm²
